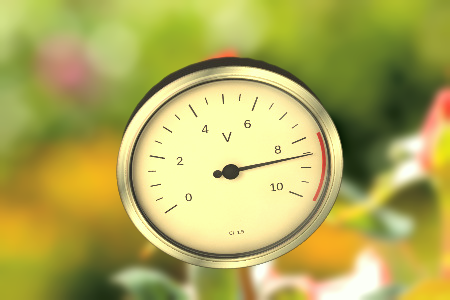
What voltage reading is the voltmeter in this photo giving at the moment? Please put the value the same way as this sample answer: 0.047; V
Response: 8.5; V
